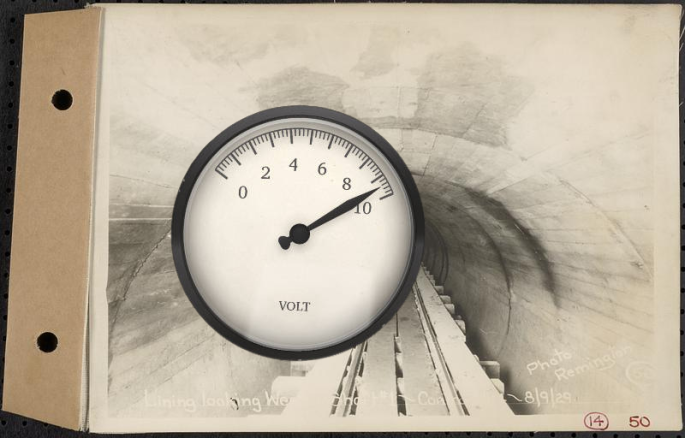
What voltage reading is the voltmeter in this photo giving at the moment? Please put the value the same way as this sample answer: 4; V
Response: 9.4; V
